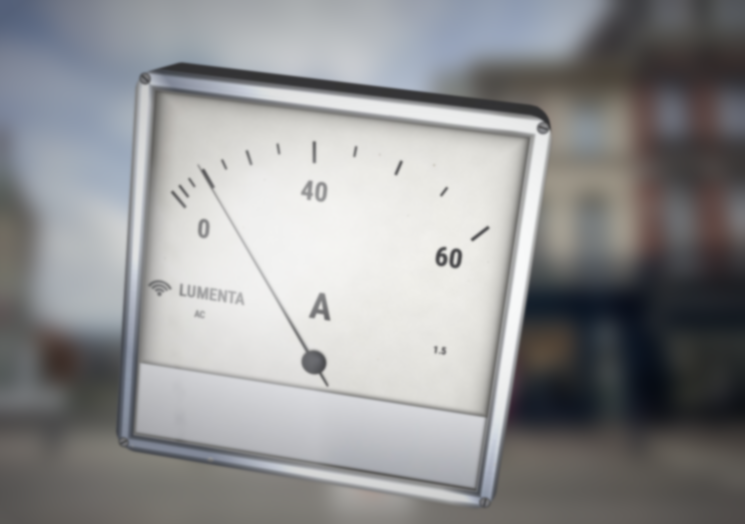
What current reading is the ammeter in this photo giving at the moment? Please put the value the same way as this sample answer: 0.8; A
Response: 20; A
